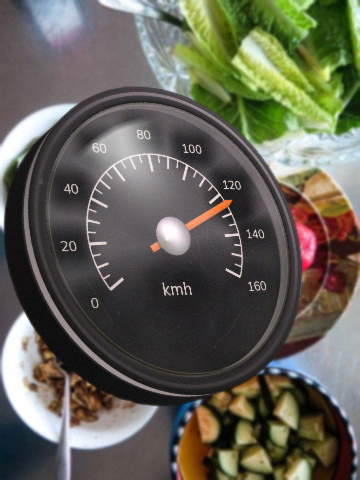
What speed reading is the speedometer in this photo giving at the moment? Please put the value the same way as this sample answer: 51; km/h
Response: 125; km/h
